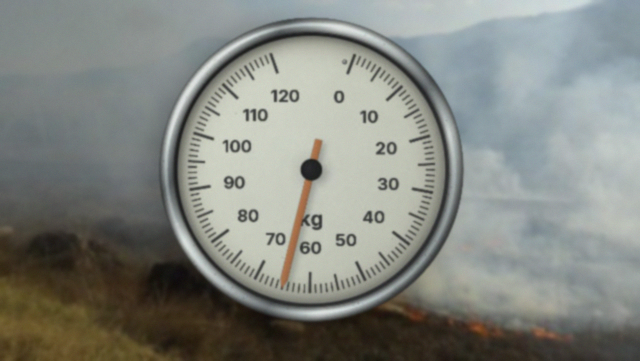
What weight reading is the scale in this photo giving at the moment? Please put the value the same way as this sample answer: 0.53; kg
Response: 65; kg
